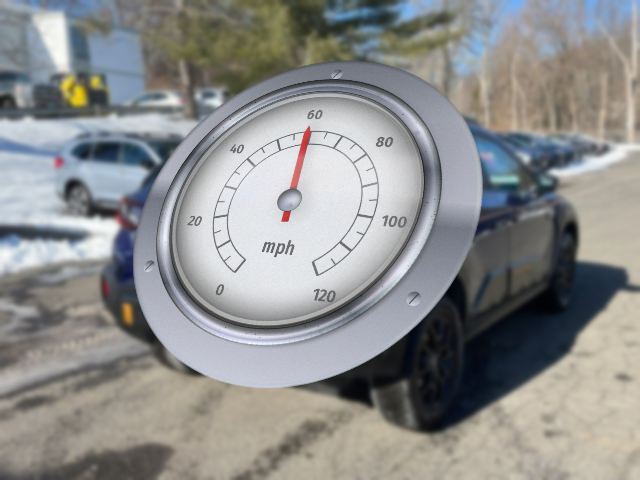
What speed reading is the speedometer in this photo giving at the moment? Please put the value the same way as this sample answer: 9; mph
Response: 60; mph
